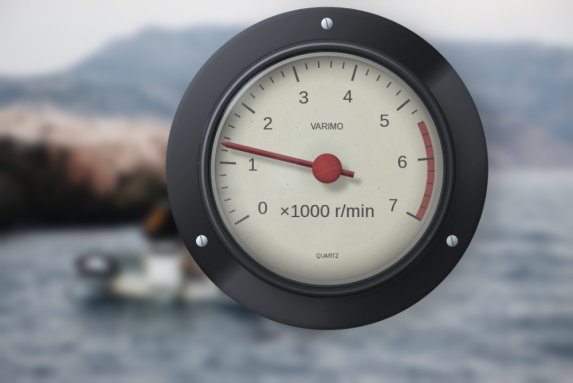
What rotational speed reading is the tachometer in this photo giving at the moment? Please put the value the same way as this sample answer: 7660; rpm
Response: 1300; rpm
